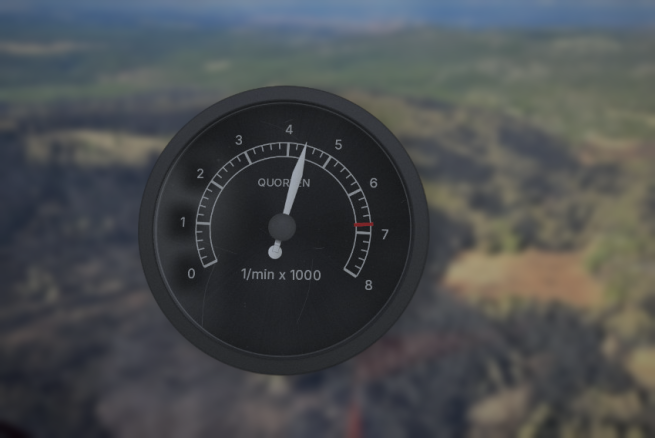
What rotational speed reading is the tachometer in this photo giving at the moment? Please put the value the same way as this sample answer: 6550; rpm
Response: 4400; rpm
